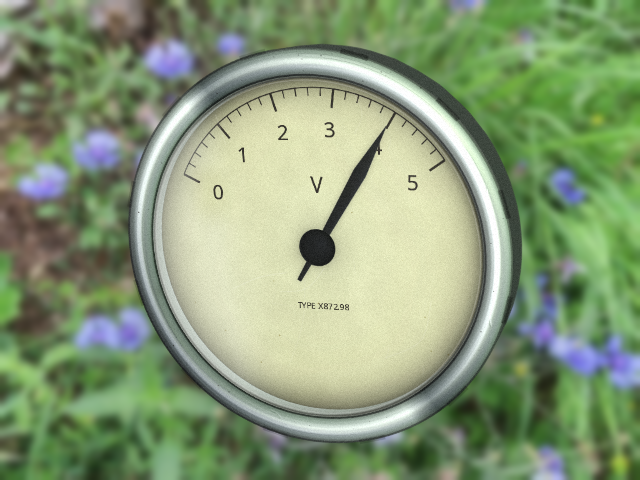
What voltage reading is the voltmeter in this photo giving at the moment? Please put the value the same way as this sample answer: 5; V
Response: 4; V
